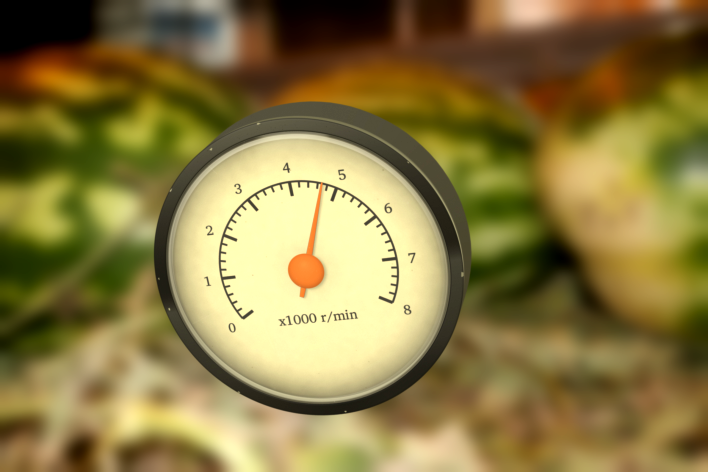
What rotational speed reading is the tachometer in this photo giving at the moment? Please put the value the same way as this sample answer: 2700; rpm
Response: 4700; rpm
